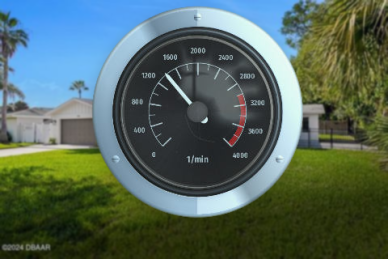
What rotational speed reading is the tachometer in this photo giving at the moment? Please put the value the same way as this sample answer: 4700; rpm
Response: 1400; rpm
